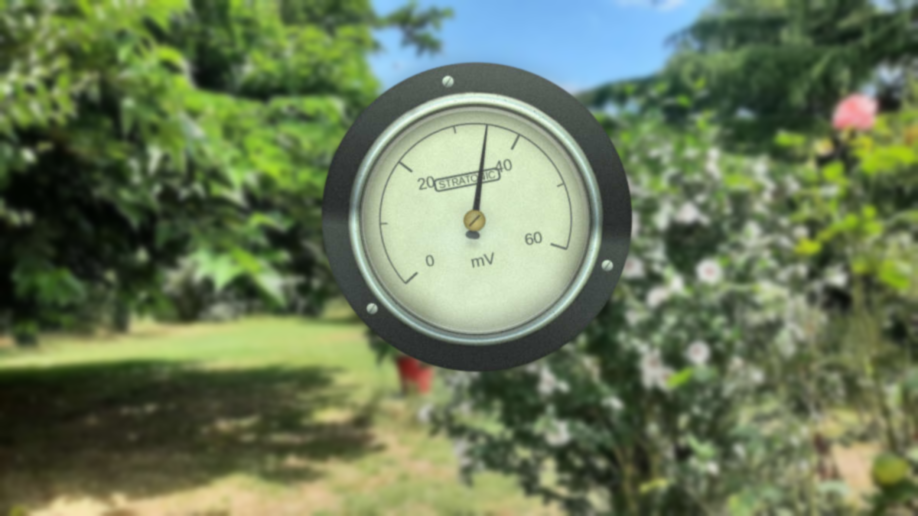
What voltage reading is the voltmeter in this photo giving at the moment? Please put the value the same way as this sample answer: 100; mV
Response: 35; mV
